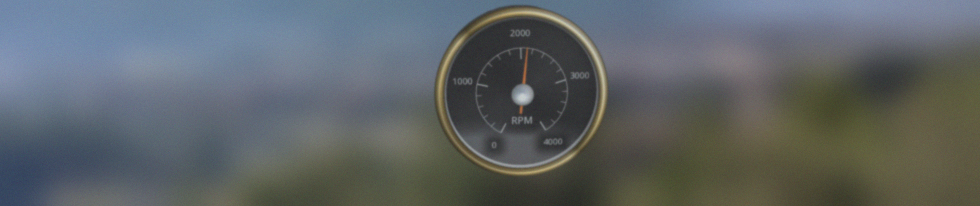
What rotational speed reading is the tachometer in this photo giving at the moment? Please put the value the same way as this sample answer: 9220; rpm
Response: 2100; rpm
